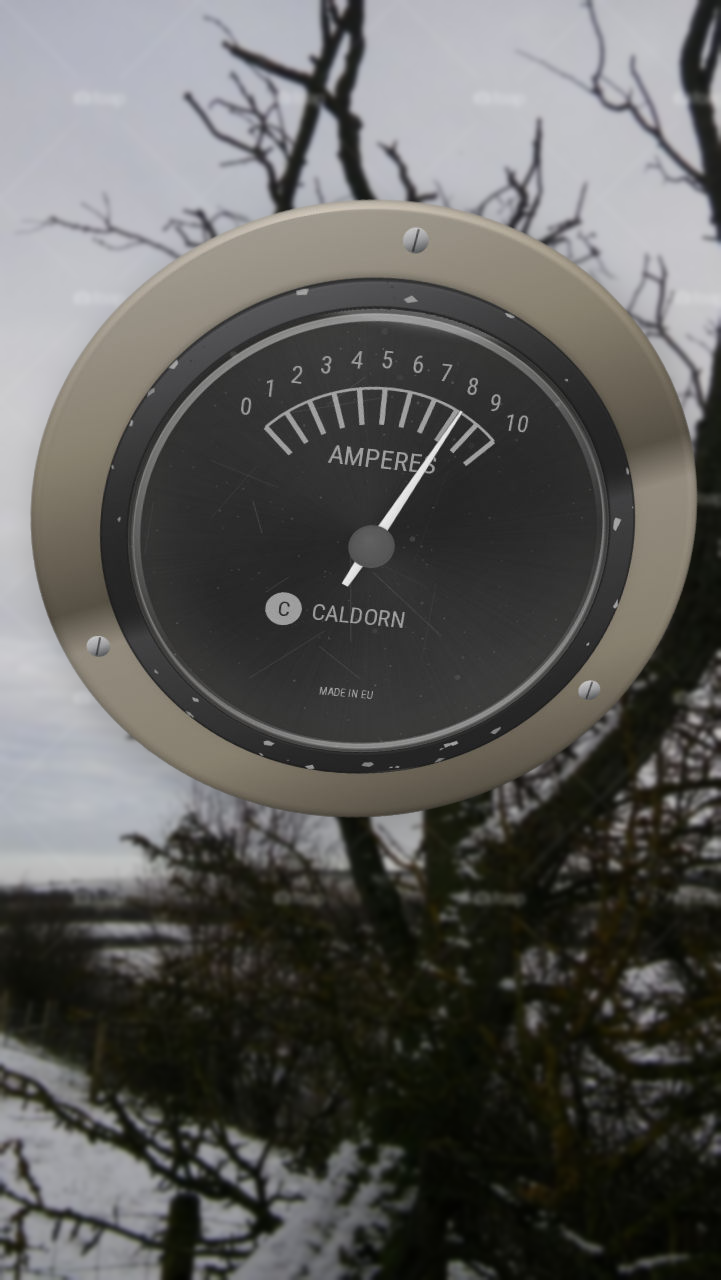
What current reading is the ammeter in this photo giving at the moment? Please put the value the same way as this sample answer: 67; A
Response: 8; A
